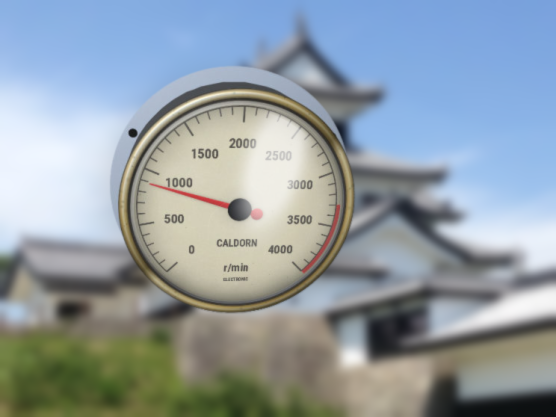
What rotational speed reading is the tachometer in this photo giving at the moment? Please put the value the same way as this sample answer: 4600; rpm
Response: 900; rpm
